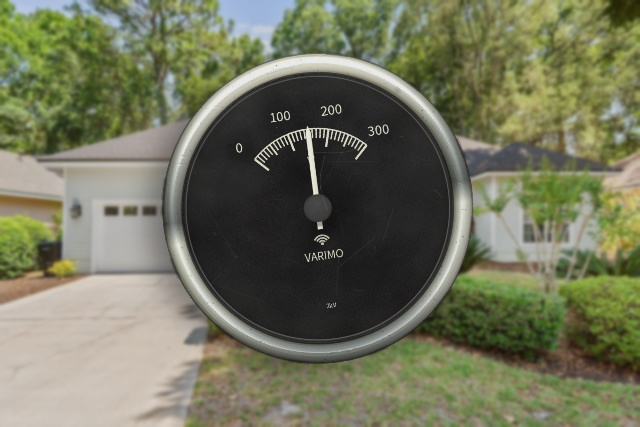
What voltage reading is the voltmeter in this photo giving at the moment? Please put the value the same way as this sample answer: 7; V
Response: 150; V
